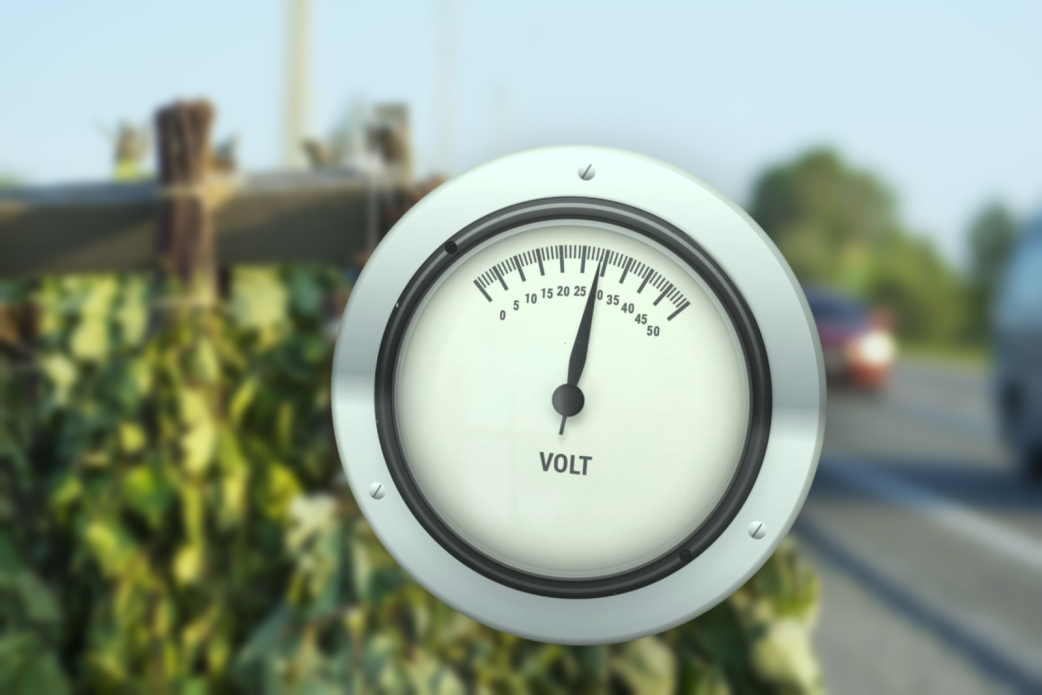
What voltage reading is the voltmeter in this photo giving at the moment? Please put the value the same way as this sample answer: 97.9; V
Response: 29; V
